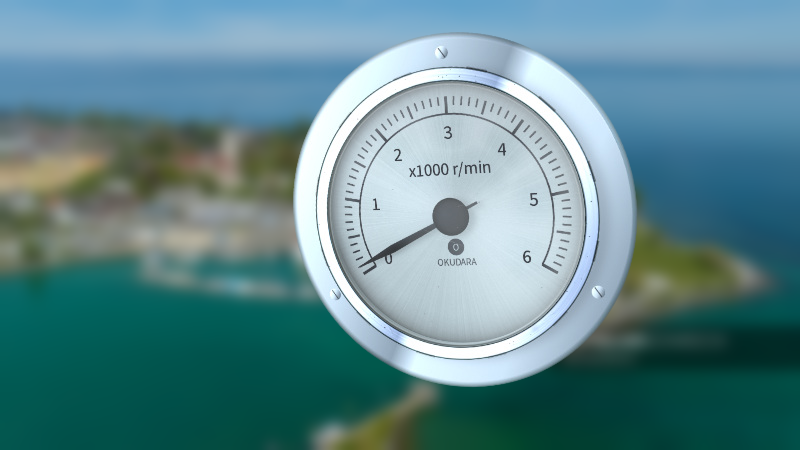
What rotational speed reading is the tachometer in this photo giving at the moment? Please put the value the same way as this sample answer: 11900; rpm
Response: 100; rpm
